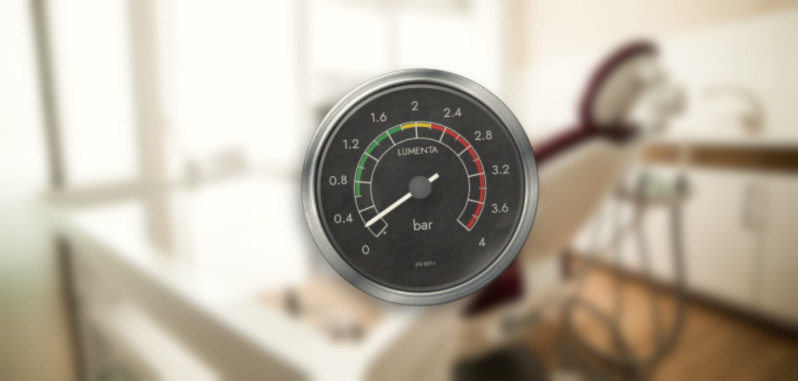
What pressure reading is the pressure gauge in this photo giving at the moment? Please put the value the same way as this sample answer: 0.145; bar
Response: 0.2; bar
